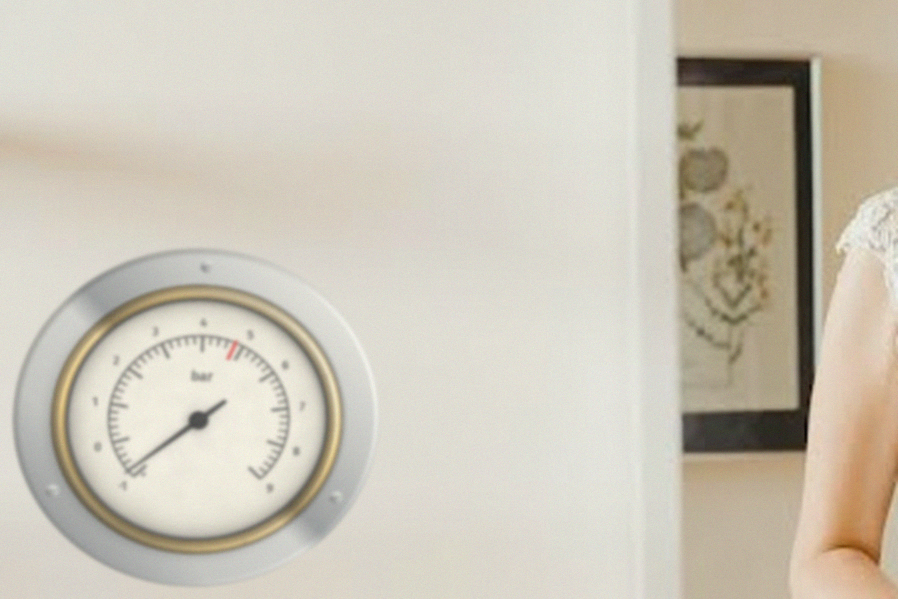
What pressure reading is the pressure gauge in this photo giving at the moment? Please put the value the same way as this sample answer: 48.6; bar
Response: -0.8; bar
